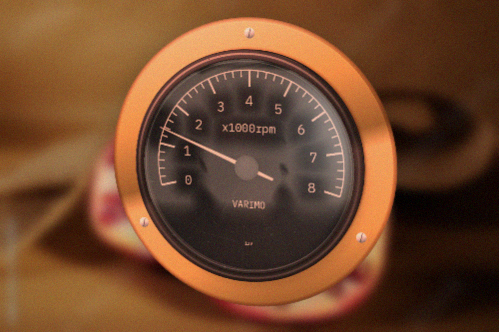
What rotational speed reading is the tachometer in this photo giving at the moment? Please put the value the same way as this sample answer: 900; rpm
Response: 1400; rpm
